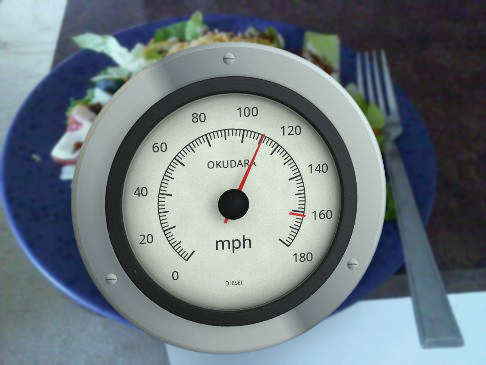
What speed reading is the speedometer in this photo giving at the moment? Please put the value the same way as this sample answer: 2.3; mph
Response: 110; mph
